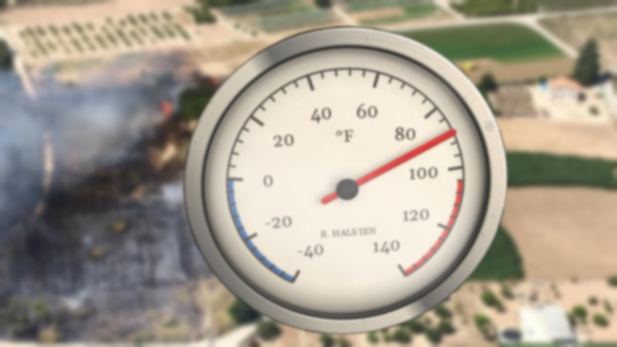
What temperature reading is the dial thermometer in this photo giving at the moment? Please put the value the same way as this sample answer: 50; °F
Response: 88; °F
